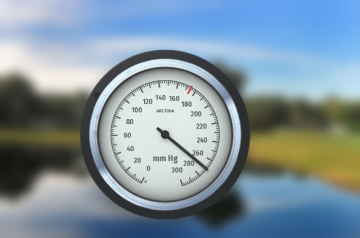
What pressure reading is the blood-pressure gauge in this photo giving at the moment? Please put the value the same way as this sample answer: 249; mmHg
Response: 270; mmHg
